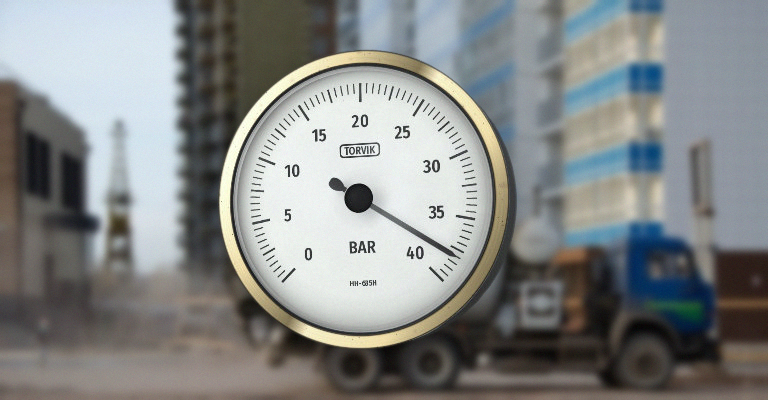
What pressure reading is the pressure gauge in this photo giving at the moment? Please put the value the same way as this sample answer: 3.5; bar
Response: 38; bar
